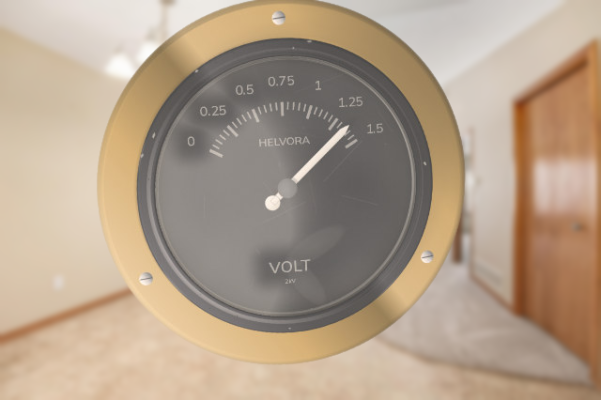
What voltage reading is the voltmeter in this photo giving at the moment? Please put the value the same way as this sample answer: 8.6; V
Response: 1.35; V
